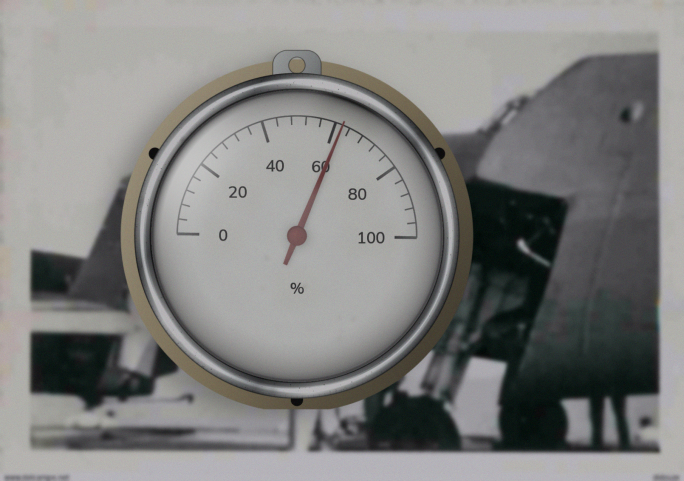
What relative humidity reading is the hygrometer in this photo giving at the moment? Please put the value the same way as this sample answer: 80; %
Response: 62; %
